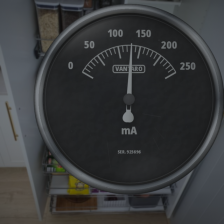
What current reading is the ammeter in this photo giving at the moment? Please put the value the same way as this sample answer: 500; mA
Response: 130; mA
